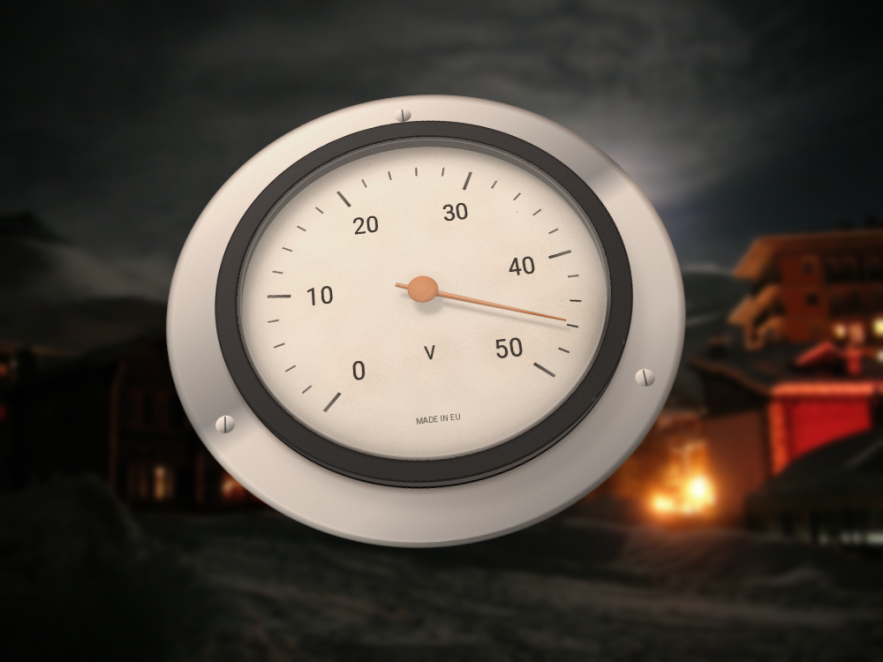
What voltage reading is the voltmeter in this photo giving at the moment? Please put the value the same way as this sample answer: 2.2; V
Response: 46; V
